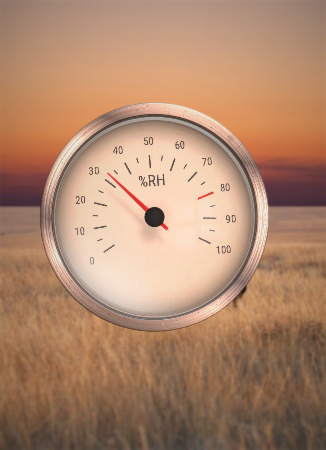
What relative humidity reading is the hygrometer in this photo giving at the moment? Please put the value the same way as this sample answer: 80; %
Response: 32.5; %
